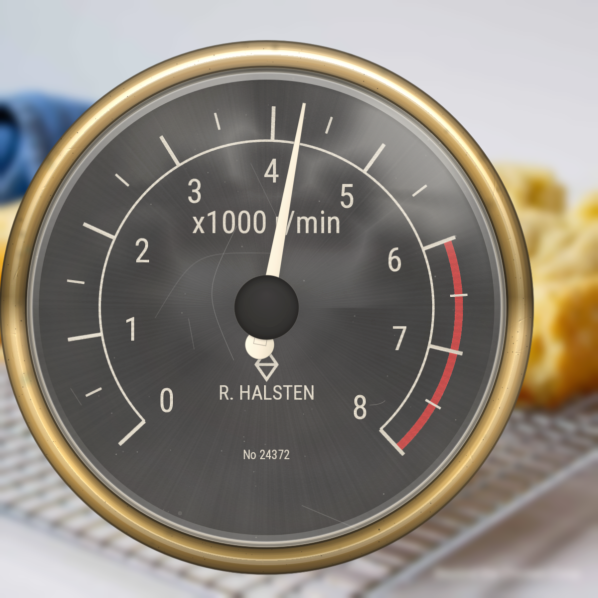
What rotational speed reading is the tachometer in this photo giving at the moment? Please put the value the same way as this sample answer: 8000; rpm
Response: 4250; rpm
